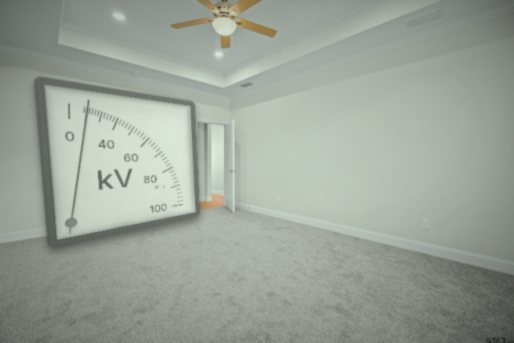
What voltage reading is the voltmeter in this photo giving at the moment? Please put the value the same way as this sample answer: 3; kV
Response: 20; kV
